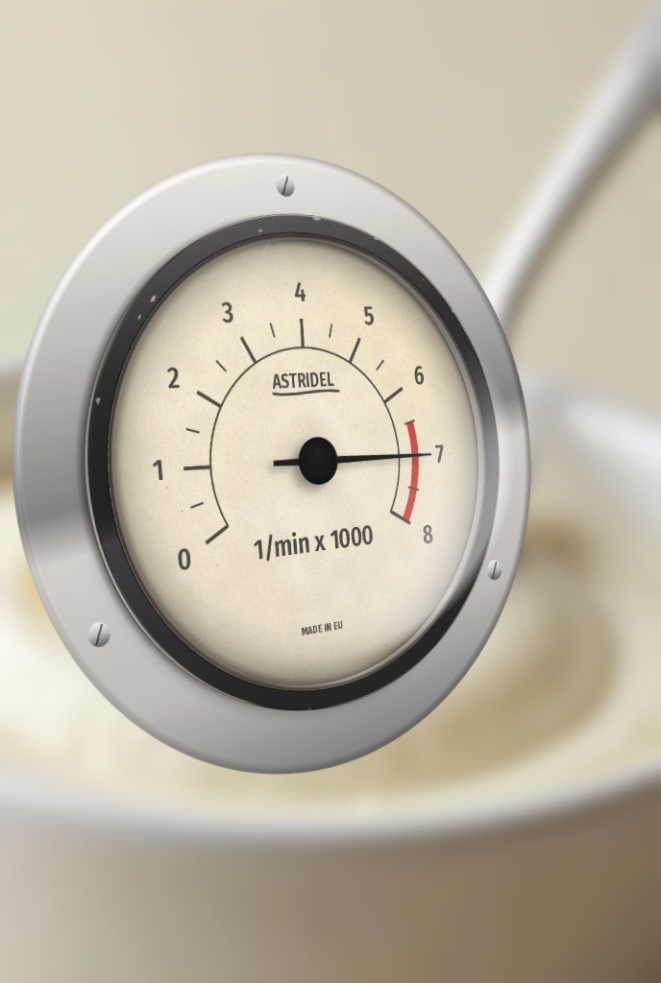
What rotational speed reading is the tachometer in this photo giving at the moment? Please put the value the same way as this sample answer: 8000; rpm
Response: 7000; rpm
